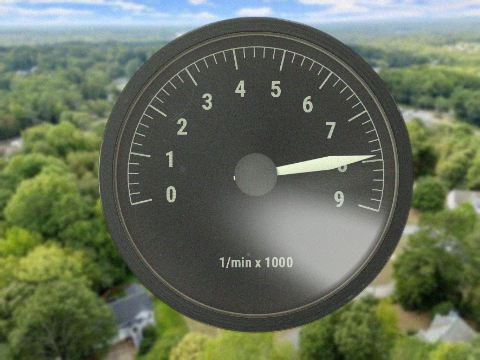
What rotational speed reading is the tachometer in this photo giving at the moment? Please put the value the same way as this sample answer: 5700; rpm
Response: 7900; rpm
